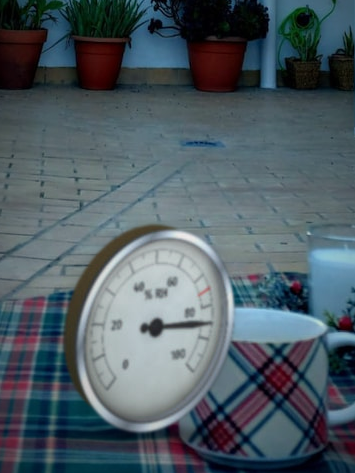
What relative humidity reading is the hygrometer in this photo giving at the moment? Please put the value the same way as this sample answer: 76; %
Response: 85; %
